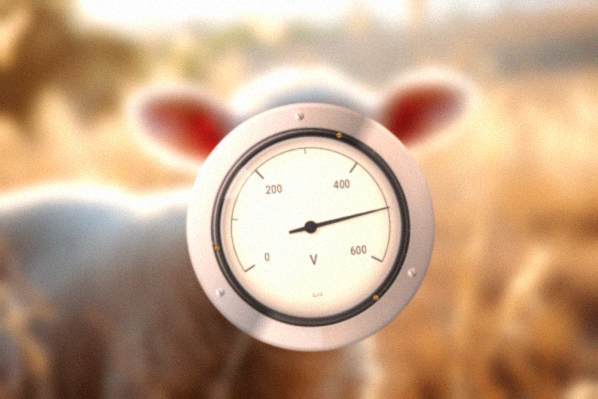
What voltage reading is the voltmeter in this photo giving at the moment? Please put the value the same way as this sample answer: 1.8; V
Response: 500; V
